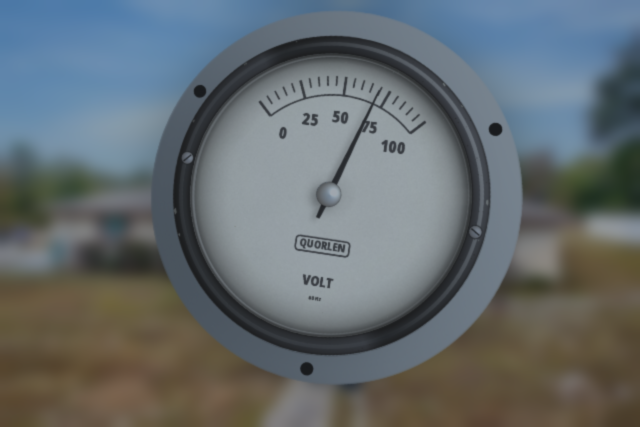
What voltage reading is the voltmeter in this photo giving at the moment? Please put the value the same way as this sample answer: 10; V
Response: 70; V
